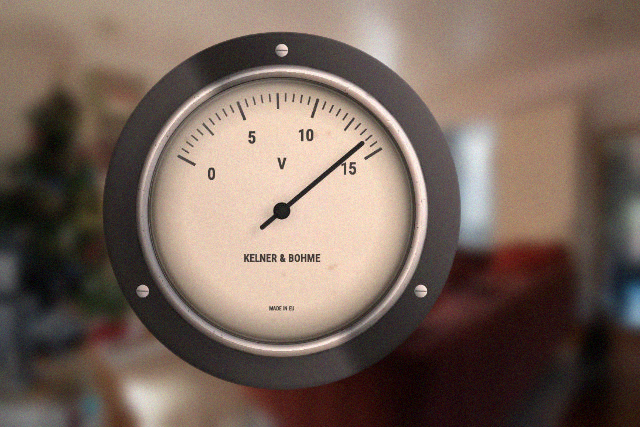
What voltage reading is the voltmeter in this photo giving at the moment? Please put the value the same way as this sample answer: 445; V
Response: 14; V
